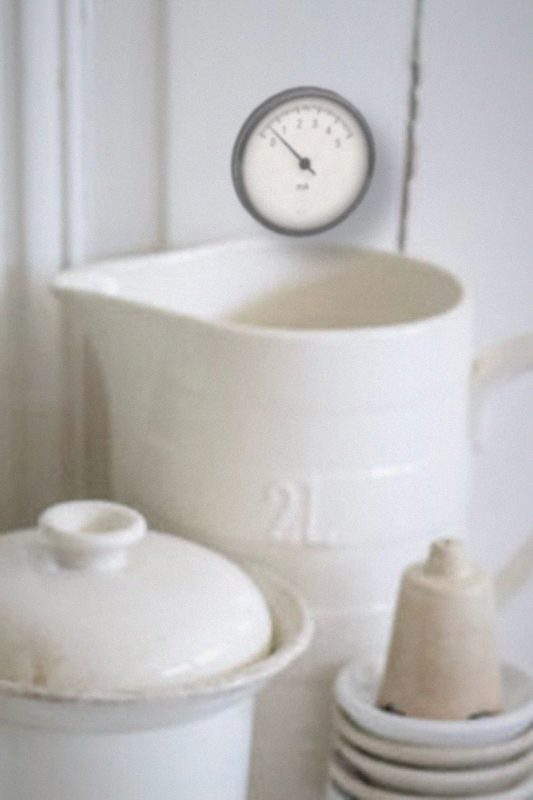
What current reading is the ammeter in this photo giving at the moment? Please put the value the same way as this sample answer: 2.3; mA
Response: 0.5; mA
